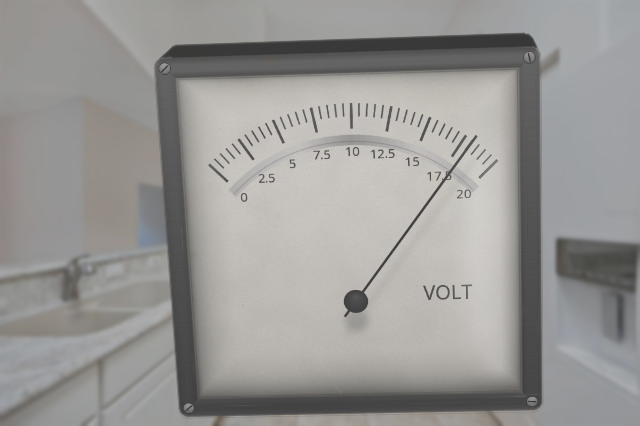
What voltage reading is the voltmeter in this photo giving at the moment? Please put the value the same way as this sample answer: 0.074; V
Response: 18; V
